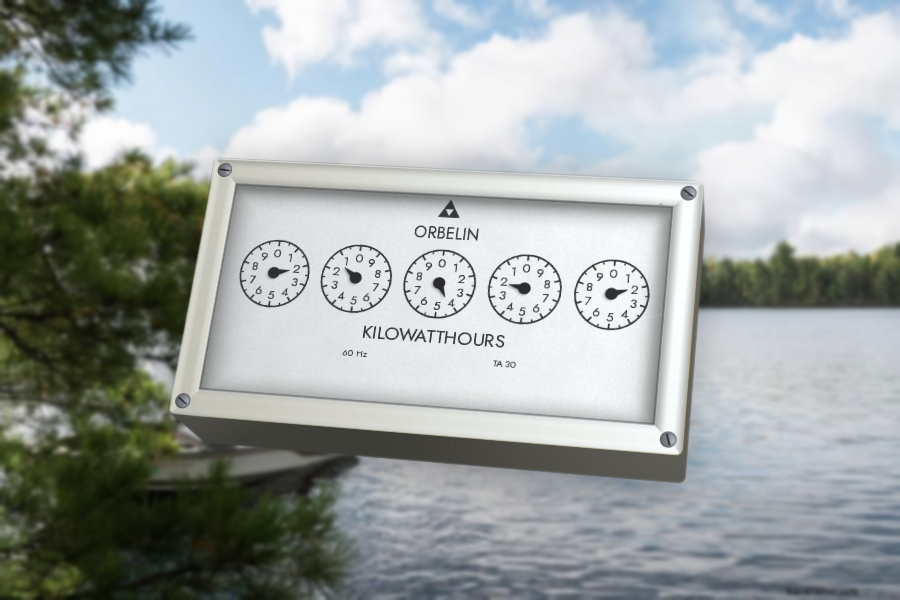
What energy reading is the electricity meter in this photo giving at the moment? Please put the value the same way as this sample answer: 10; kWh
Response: 21422; kWh
